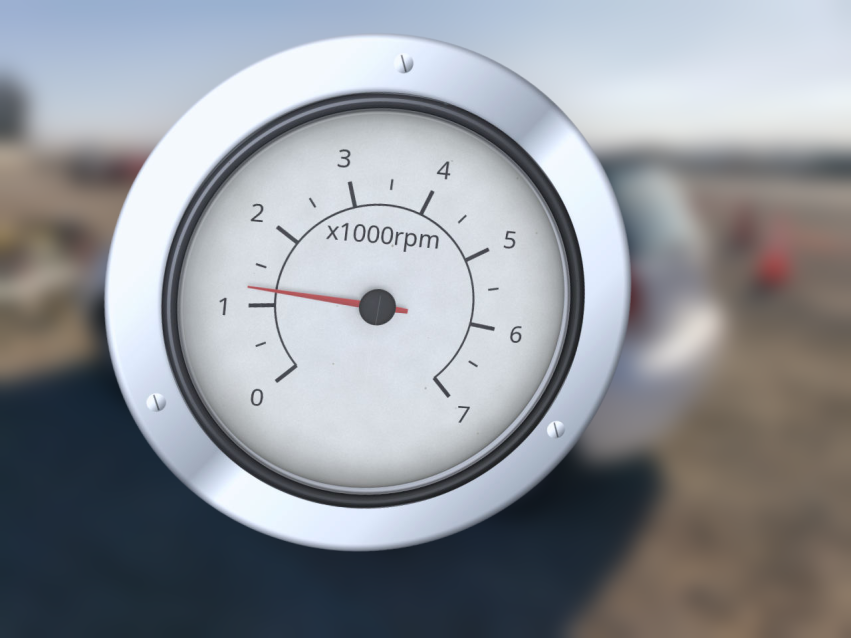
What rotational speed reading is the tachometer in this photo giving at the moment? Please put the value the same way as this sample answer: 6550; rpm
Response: 1250; rpm
